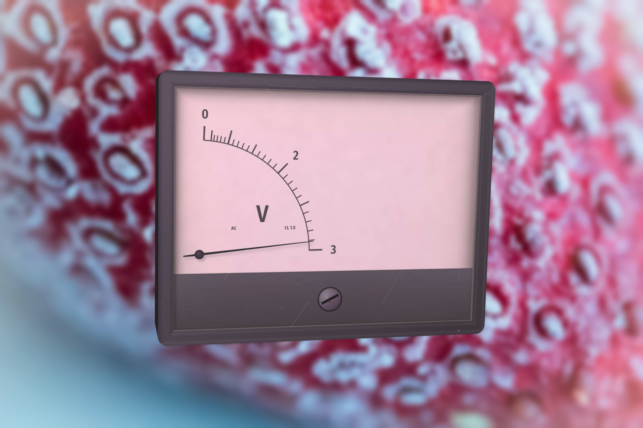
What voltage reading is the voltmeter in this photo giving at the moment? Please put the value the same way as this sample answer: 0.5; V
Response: 2.9; V
